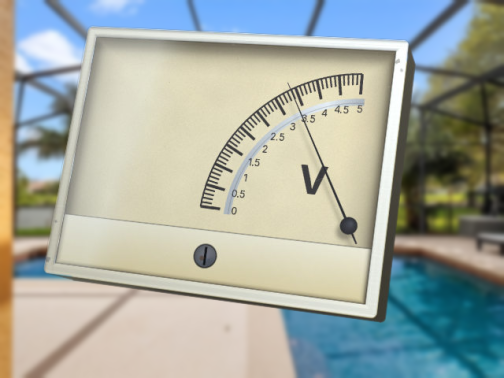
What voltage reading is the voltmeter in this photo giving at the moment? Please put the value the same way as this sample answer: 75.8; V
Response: 3.4; V
